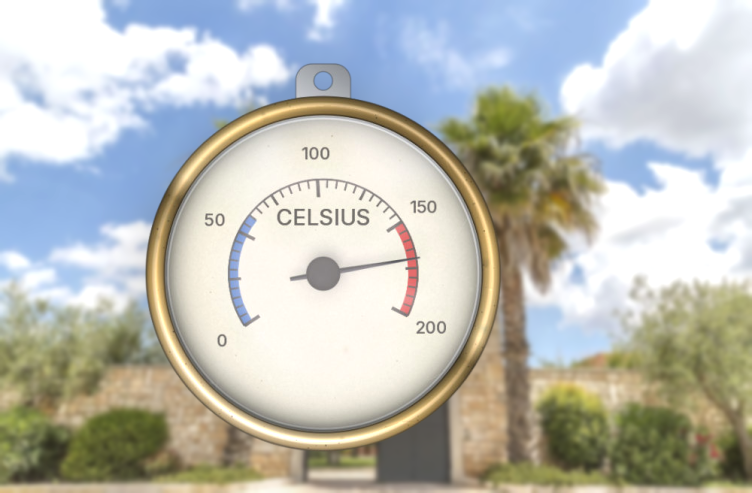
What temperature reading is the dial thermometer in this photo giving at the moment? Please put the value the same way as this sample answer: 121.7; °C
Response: 170; °C
